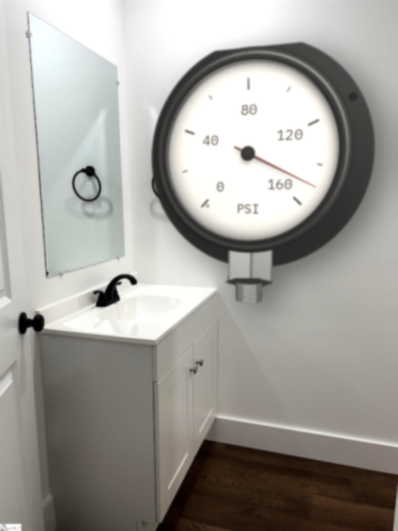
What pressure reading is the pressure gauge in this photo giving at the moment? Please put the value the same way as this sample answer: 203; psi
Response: 150; psi
